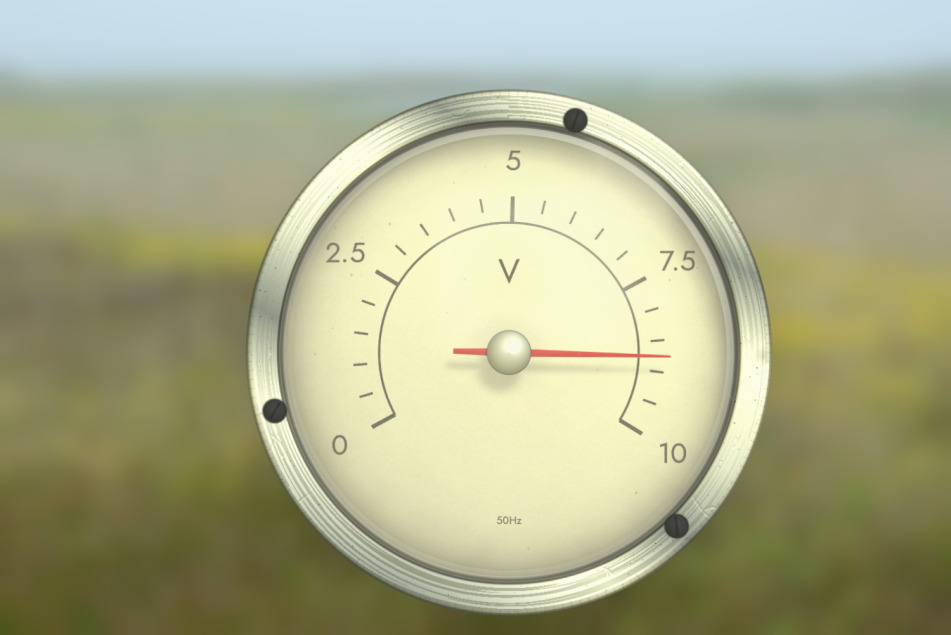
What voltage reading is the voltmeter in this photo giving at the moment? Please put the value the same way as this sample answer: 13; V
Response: 8.75; V
